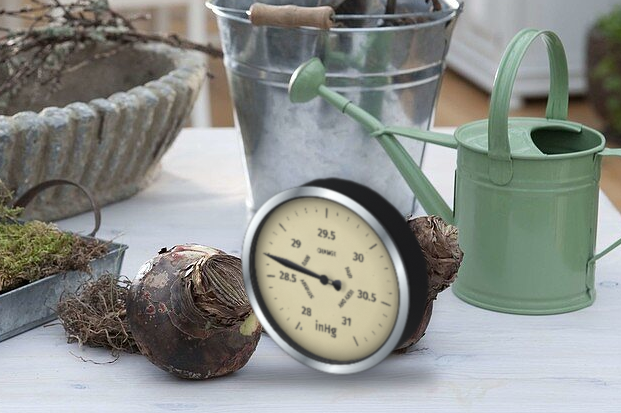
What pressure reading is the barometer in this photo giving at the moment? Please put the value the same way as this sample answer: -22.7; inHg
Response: 28.7; inHg
